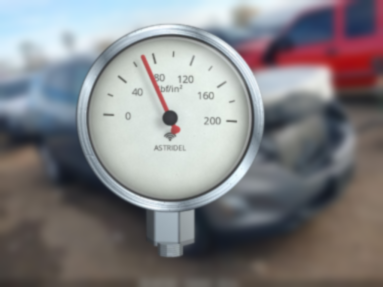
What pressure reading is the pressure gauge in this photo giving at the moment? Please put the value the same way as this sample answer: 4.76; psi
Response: 70; psi
